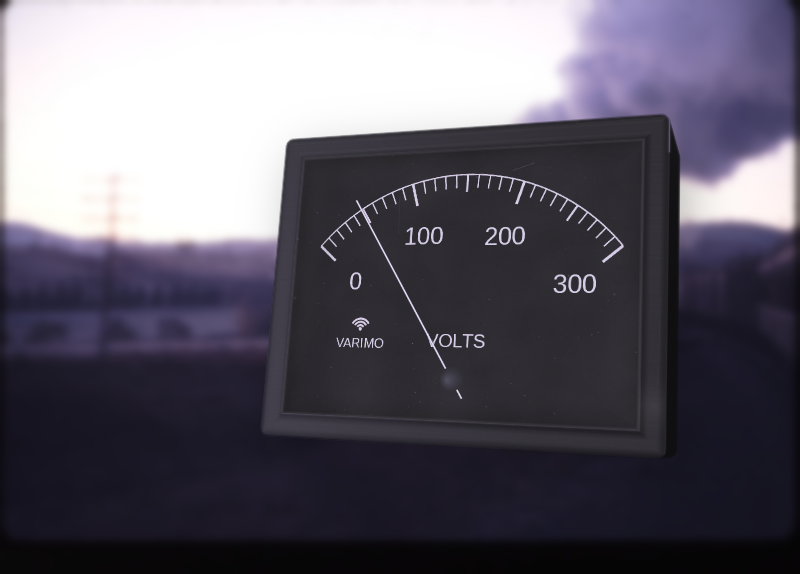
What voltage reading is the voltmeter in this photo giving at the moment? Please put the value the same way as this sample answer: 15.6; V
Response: 50; V
